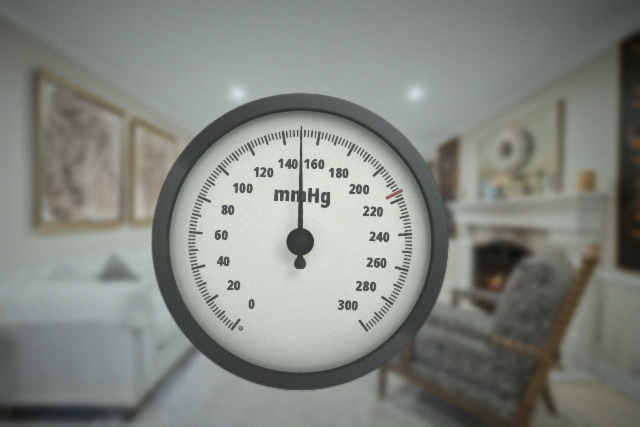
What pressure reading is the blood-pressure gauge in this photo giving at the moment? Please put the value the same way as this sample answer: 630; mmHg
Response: 150; mmHg
